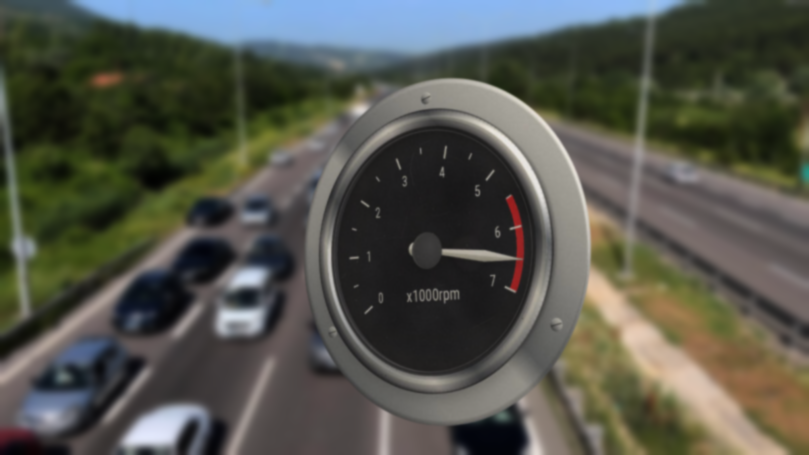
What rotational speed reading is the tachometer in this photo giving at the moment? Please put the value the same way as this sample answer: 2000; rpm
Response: 6500; rpm
